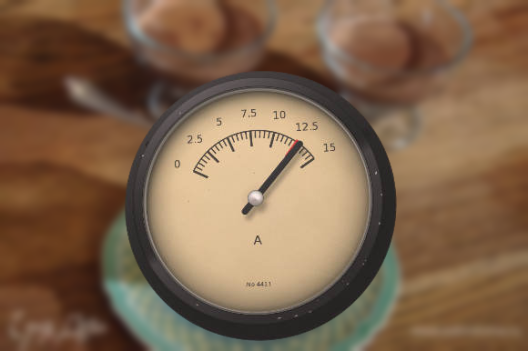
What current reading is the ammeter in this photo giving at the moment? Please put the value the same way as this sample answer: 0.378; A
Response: 13; A
